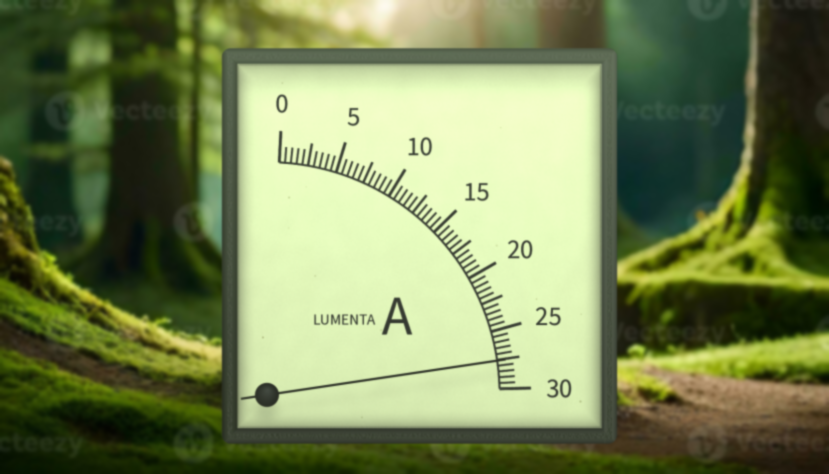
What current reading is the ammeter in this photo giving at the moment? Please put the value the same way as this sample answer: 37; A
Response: 27.5; A
